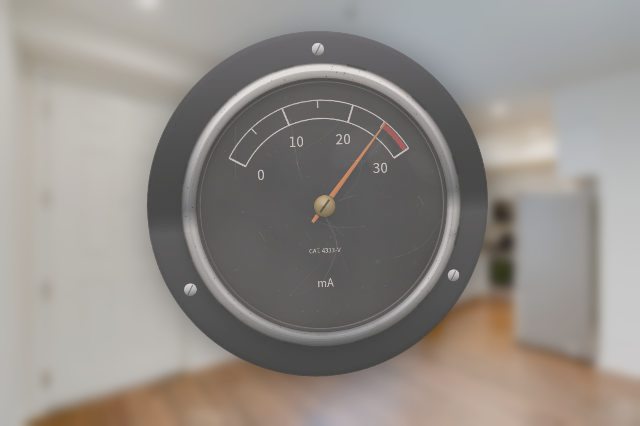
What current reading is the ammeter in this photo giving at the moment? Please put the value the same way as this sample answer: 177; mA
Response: 25; mA
